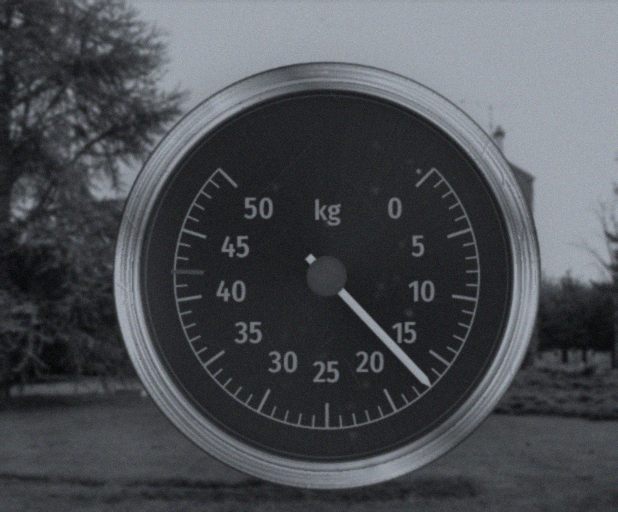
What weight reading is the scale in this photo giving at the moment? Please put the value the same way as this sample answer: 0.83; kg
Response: 17; kg
